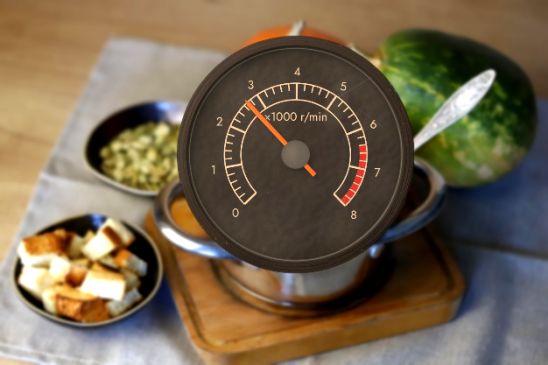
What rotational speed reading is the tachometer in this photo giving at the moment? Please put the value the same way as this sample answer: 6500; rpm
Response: 2700; rpm
